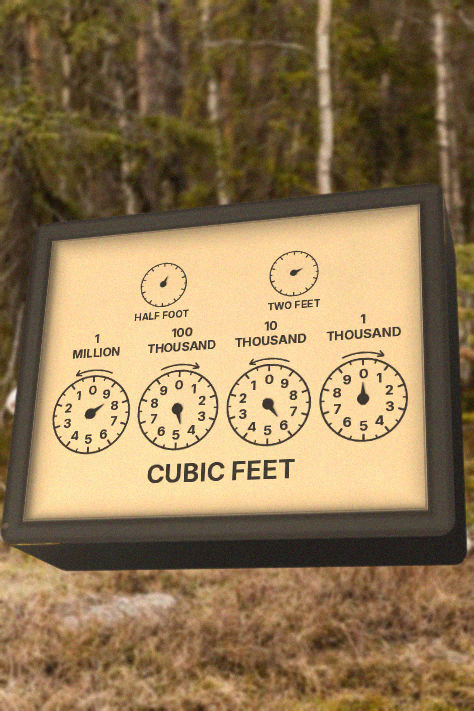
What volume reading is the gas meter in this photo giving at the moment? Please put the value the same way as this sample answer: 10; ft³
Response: 846000; ft³
